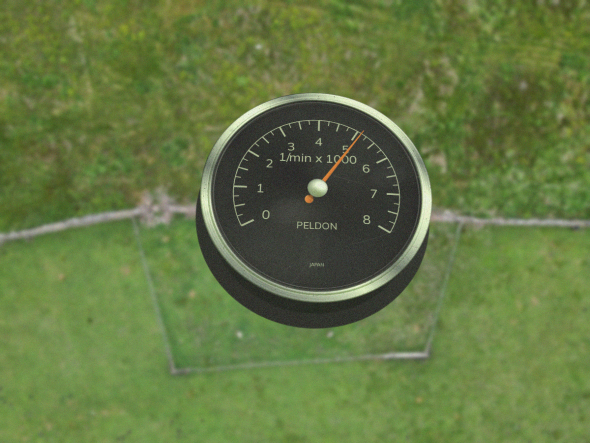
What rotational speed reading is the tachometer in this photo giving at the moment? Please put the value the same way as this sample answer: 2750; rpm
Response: 5125; rpm
